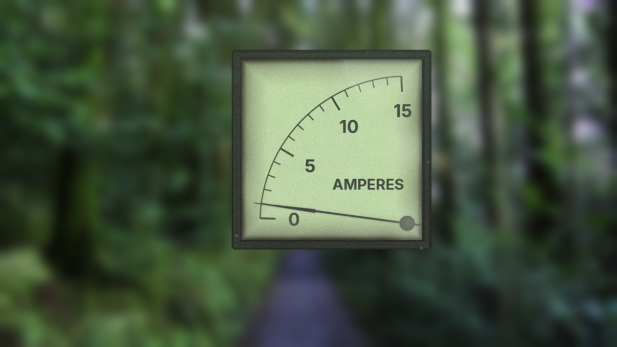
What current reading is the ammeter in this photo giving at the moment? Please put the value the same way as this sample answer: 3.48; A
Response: 1; A
